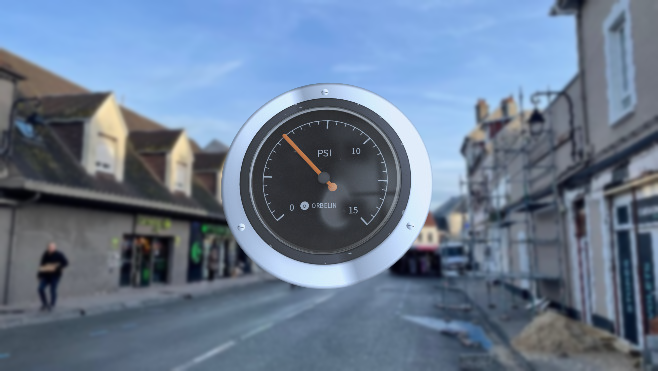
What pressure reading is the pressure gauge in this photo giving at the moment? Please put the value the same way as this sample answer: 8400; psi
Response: 5; psi
